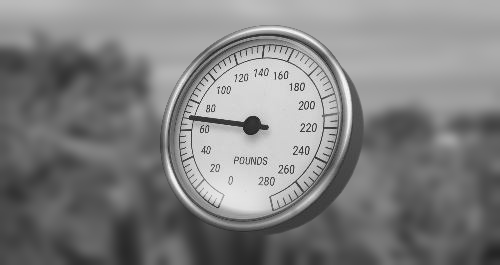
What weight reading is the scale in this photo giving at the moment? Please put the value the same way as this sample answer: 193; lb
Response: 68; lb
